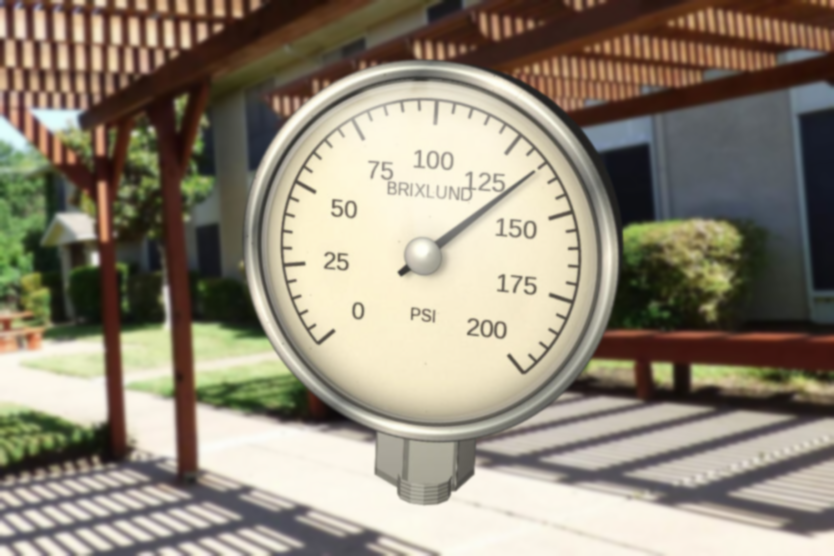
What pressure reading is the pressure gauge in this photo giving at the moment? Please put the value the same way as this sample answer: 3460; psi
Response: 135; psi
